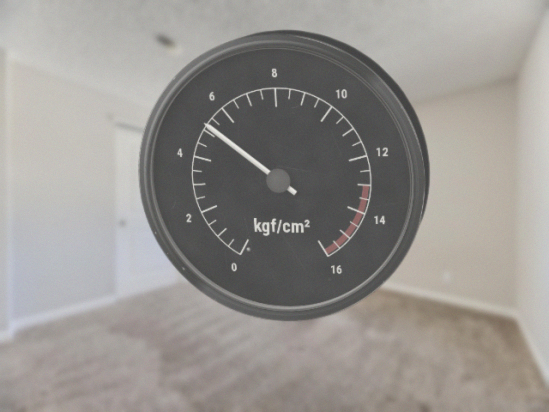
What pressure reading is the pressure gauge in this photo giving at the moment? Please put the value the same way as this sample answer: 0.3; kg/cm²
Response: 5.25; kg/cm²
